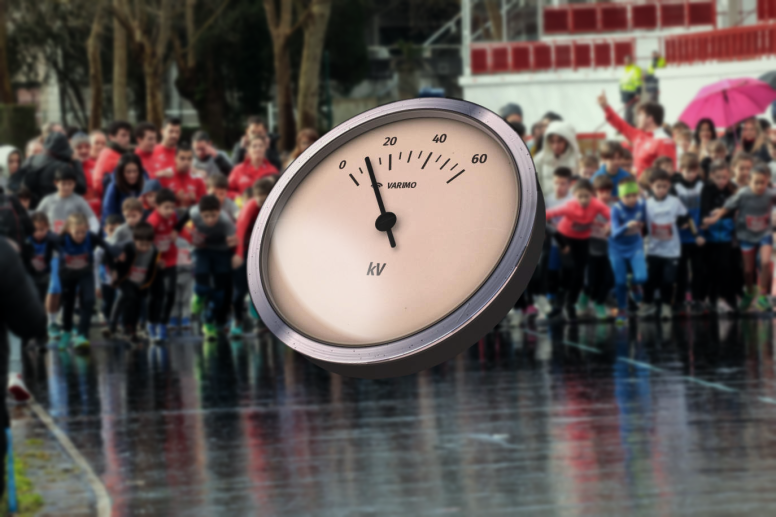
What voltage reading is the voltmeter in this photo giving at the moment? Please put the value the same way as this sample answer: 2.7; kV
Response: 10; kV
